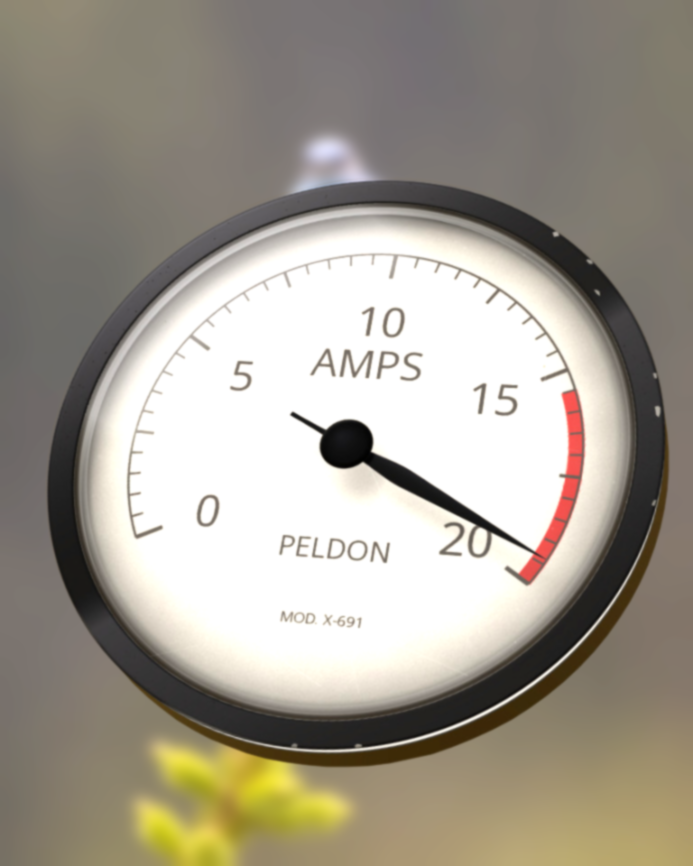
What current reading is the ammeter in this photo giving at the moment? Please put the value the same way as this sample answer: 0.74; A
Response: 19.5; A
